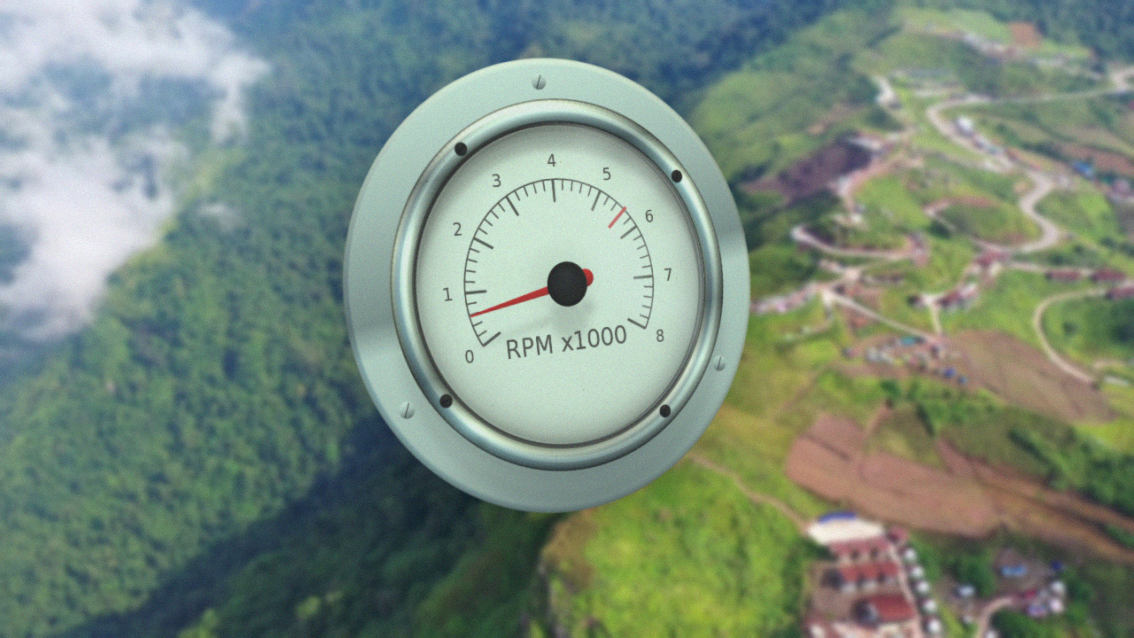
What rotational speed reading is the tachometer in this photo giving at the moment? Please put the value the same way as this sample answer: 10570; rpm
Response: 600; rpm
